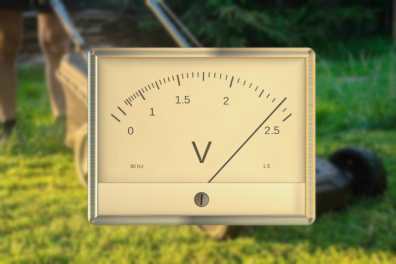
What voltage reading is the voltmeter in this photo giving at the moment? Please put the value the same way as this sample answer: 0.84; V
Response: 2.4; V
